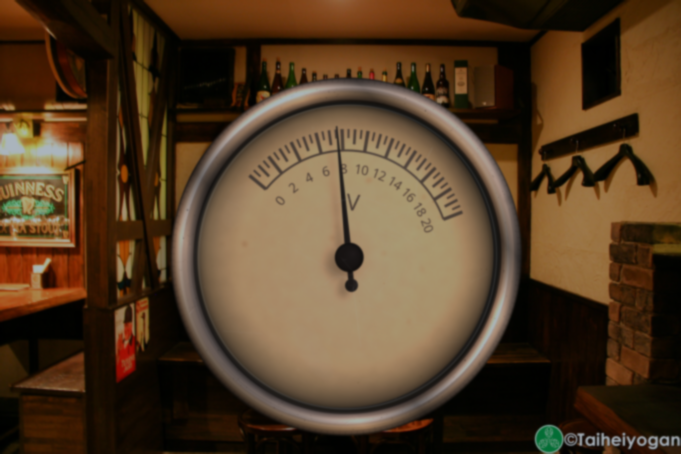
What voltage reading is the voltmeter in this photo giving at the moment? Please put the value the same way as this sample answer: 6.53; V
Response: 7.5; V
